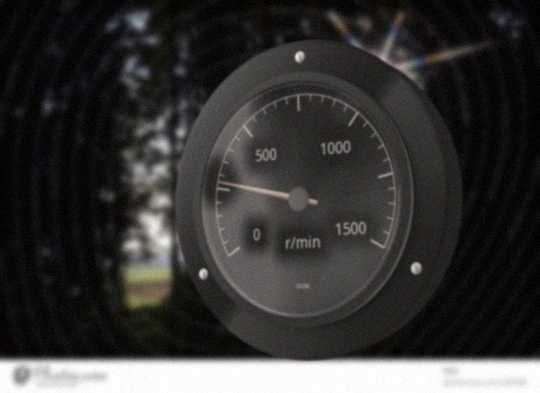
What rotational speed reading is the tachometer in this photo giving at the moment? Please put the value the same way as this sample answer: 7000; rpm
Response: 275; rpm
